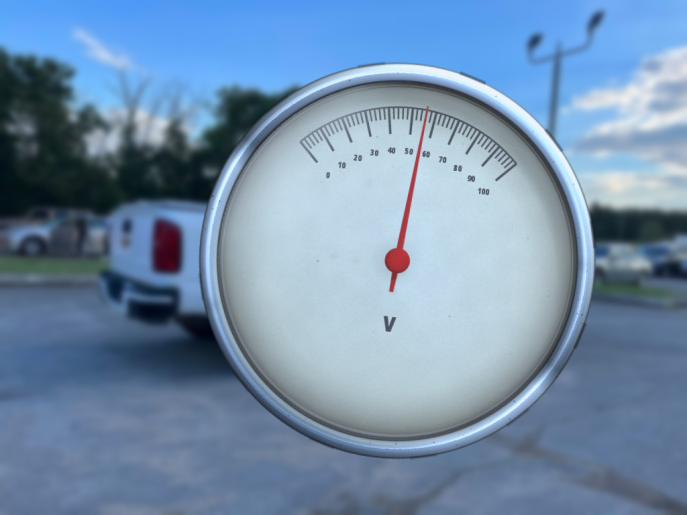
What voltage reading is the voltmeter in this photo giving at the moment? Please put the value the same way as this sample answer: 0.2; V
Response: 56; V
